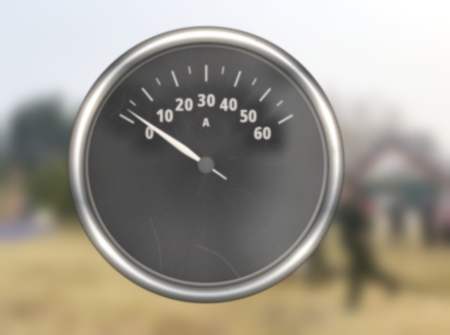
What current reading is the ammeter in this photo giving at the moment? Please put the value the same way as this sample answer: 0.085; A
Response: 2.5; A
